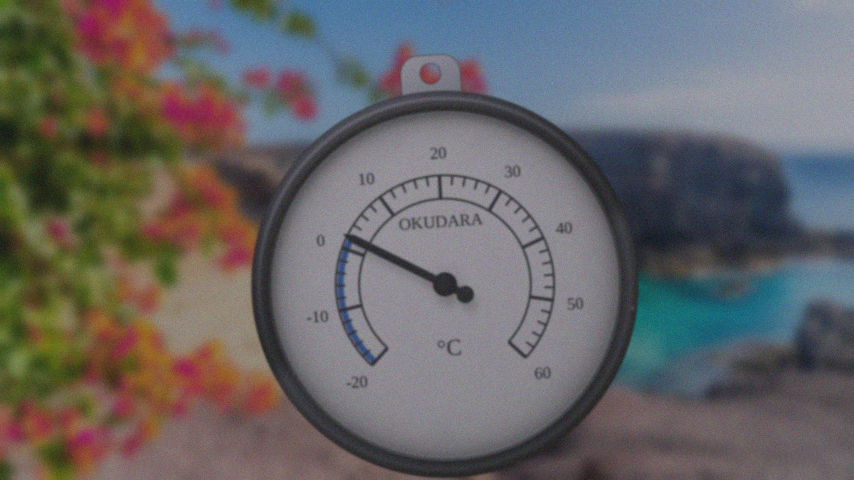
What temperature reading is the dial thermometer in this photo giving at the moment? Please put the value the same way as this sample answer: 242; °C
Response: 2; °C
